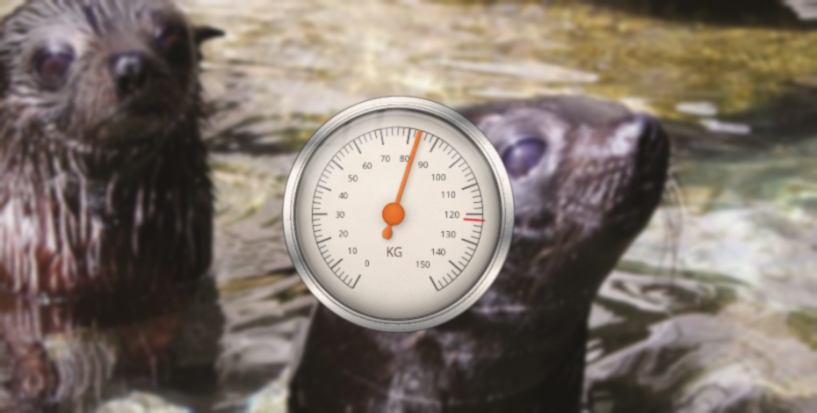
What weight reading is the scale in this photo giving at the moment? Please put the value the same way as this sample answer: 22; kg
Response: 84; kg
